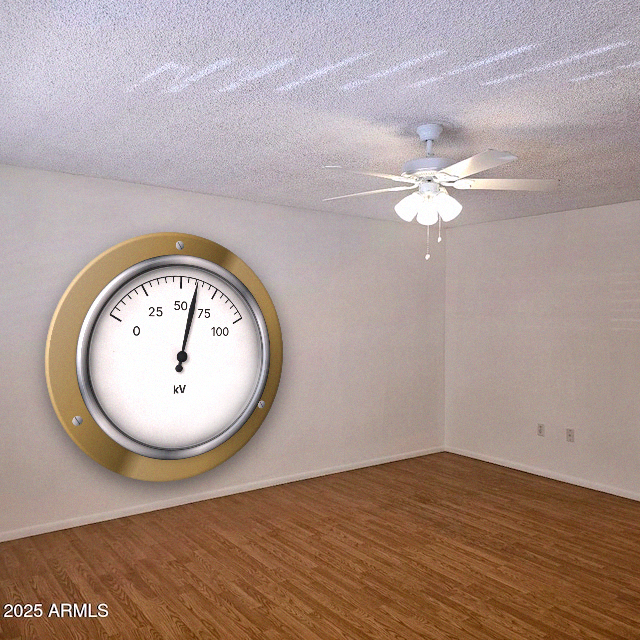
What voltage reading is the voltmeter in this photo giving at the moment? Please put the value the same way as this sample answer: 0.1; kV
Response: 60; kV
